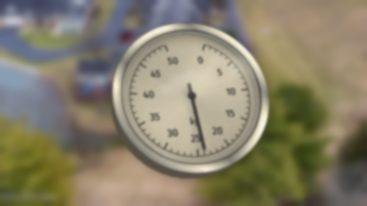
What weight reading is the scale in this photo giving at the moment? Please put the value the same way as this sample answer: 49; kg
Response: 24; kg
